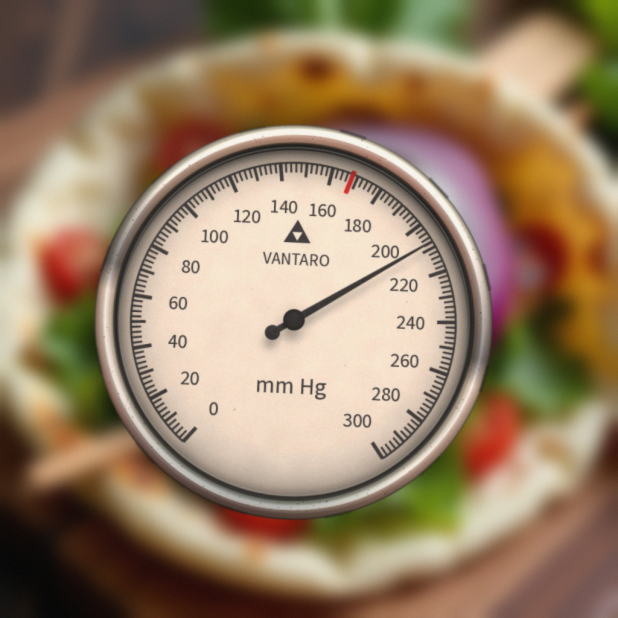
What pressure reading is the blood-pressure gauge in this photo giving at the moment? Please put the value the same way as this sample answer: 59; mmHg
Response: 208; mmHg
